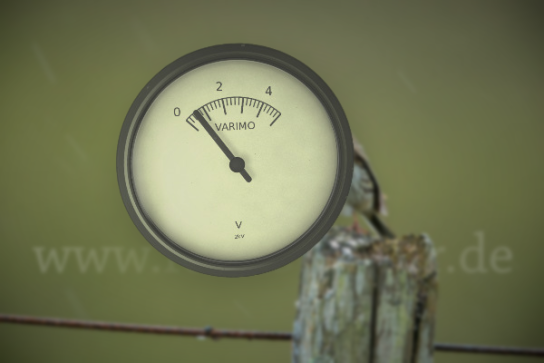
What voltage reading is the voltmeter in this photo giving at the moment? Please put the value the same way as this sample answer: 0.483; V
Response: 0.6; V
